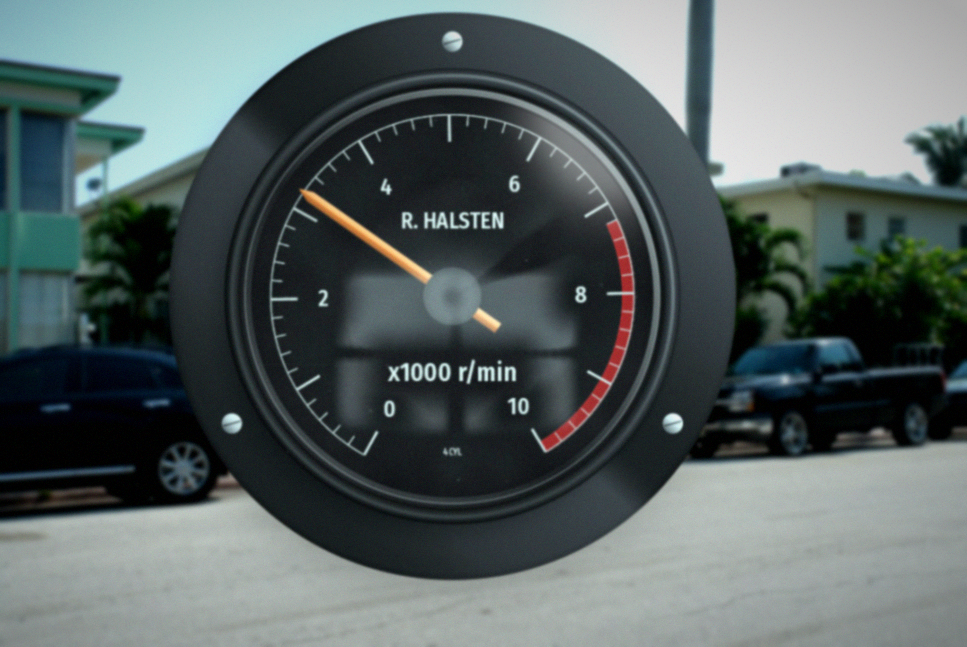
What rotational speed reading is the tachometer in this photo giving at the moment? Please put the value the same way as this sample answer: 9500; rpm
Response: 3200; rpm
